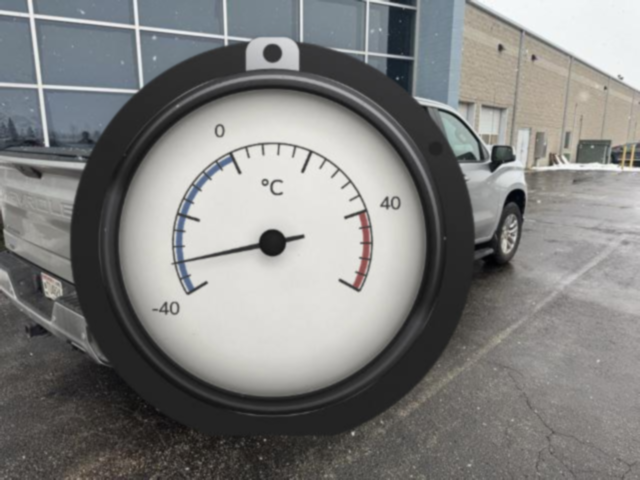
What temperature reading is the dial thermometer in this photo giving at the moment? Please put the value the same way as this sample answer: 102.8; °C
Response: -32; °C
